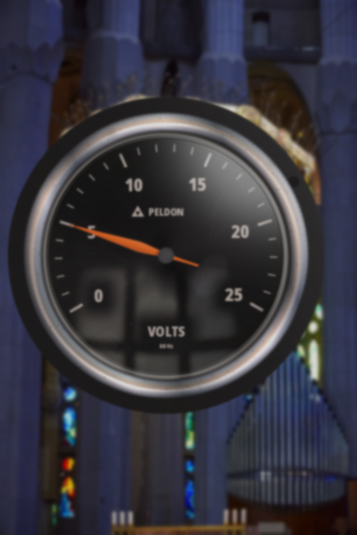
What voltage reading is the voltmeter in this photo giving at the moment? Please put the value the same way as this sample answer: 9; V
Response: 5; V
